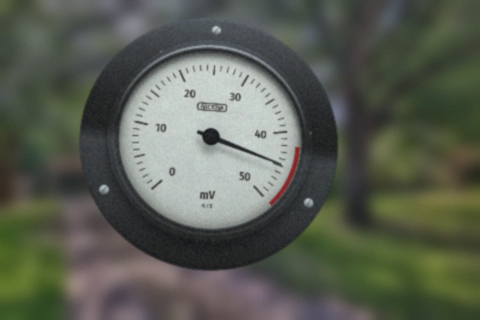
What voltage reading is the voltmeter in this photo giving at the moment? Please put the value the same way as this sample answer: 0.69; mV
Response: 45; mV
